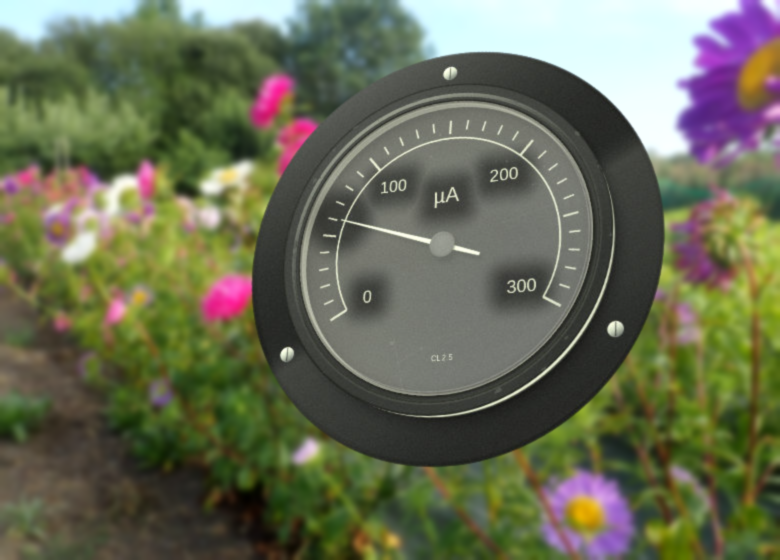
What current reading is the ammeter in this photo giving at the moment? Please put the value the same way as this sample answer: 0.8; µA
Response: 60; µA
